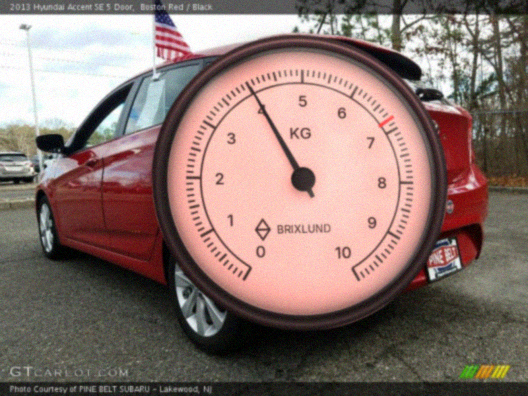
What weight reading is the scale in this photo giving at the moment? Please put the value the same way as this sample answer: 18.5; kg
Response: 4; kg
